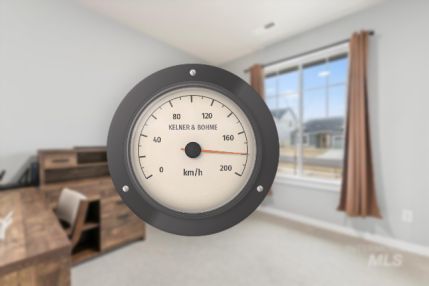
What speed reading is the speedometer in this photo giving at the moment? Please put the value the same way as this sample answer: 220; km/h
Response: 180; km/h
